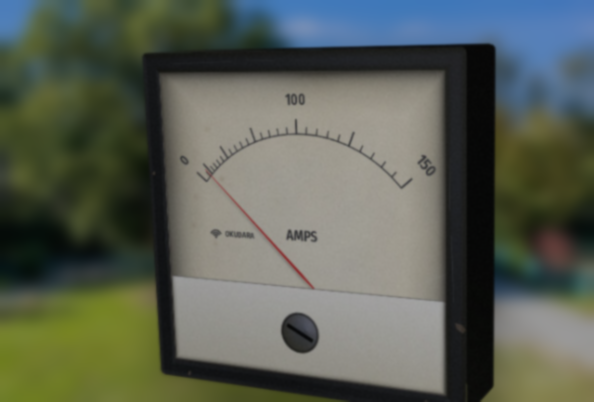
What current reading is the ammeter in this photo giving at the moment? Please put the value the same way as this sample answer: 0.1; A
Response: 25; A
